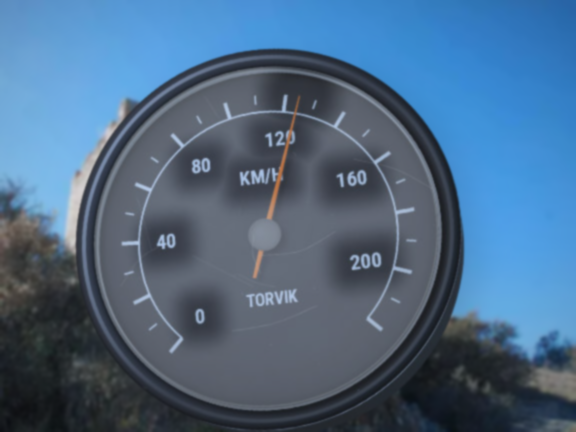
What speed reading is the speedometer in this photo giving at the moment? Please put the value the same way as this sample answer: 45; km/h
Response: 125; km/h
